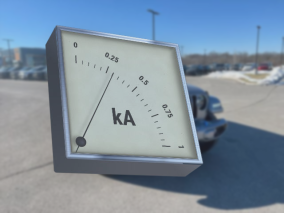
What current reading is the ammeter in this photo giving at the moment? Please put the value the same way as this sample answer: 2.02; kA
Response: 0.3; kA
